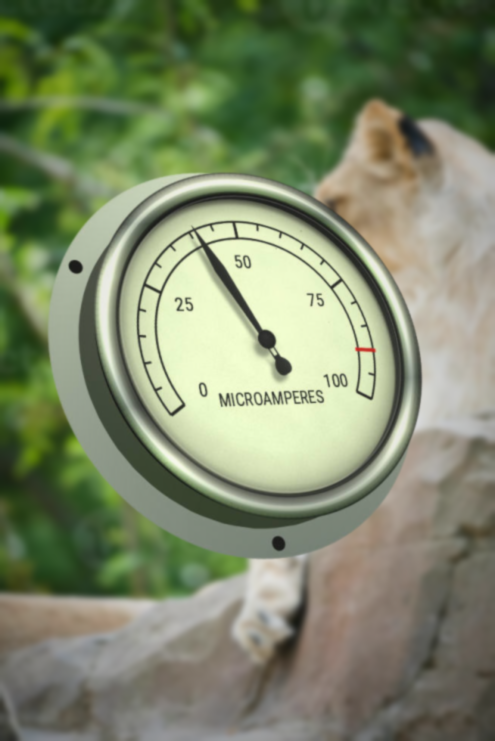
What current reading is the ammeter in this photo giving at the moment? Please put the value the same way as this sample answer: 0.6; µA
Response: 40; µA
